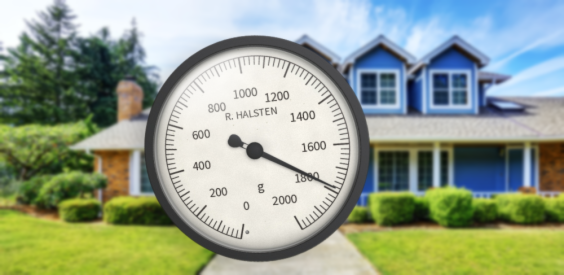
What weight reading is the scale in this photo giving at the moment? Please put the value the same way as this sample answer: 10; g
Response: 1780; g
